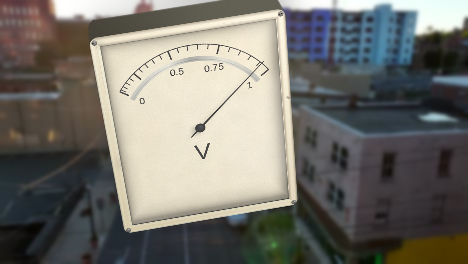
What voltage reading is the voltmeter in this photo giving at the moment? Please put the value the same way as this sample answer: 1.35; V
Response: 0.95; V
